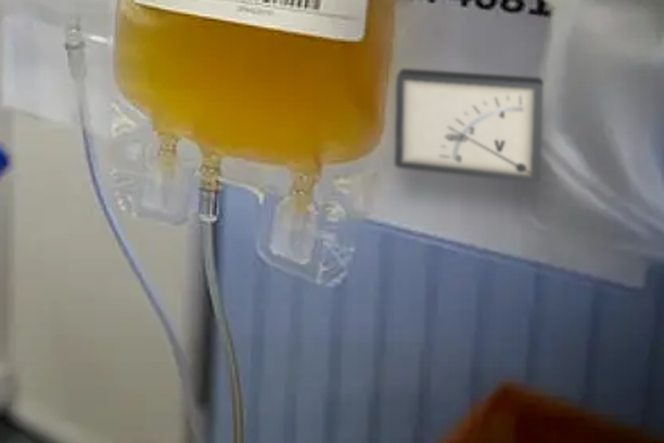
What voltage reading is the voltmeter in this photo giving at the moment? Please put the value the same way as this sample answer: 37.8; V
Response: 1.5; V
